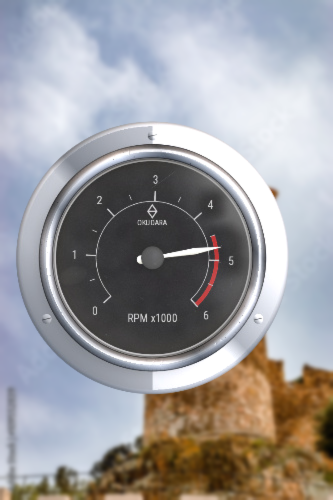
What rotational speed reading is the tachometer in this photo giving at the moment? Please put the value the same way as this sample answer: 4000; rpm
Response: 4750; rpm
